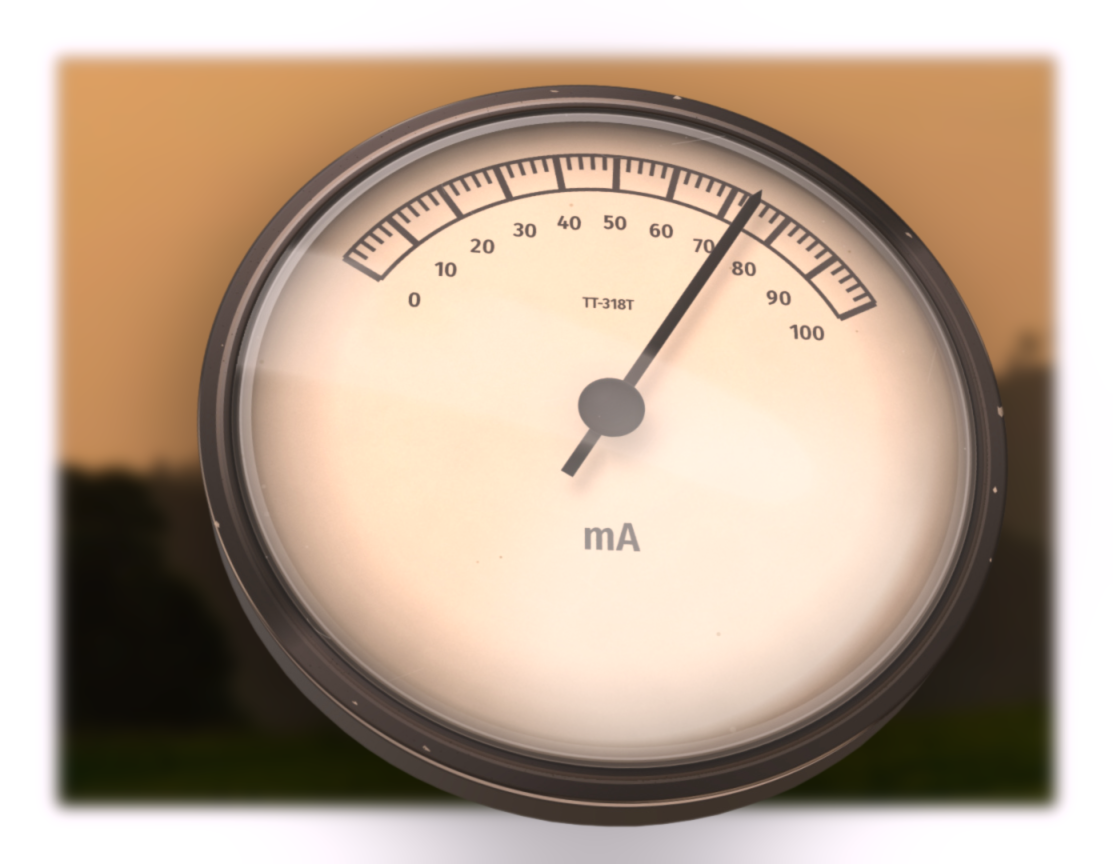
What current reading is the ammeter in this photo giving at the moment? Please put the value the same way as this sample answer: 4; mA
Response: 74; mA
